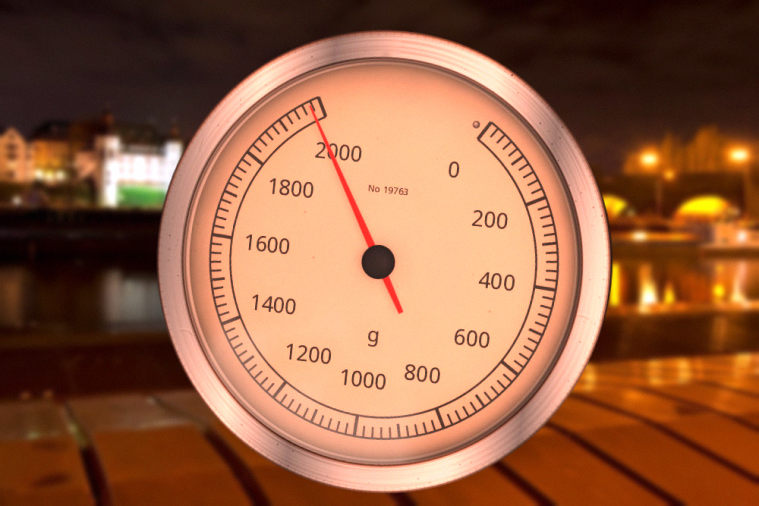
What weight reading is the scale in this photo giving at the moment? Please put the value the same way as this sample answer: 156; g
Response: 1980; g
